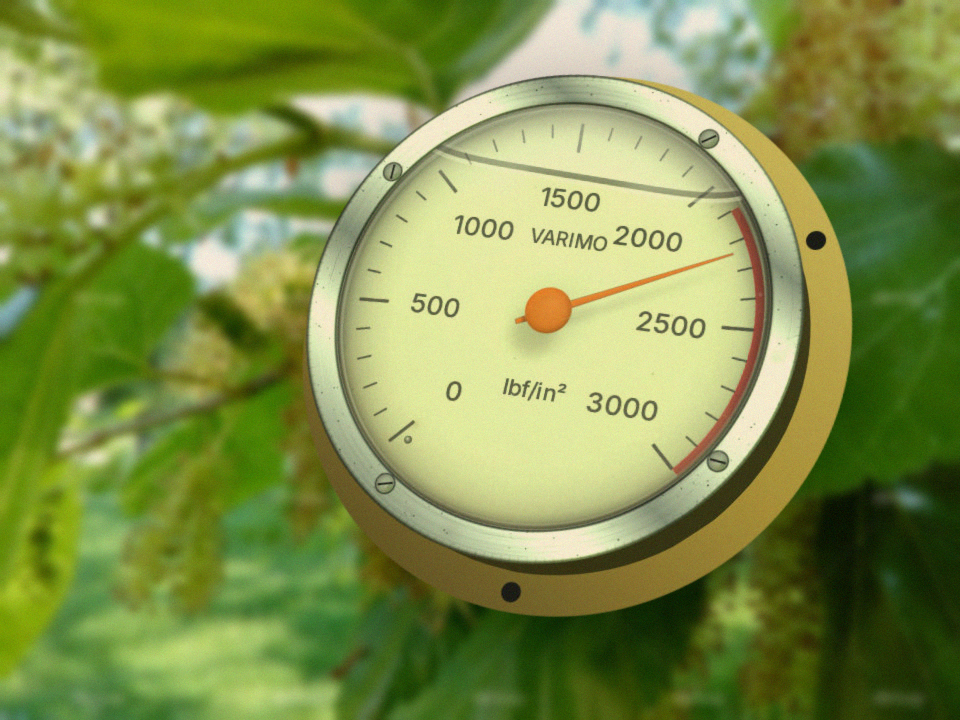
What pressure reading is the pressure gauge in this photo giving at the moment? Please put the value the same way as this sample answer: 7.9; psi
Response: 2250; psi
